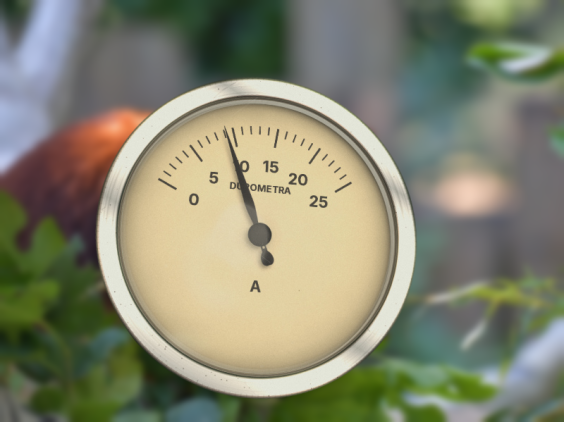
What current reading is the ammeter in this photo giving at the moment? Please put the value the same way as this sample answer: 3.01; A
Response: 9; A
